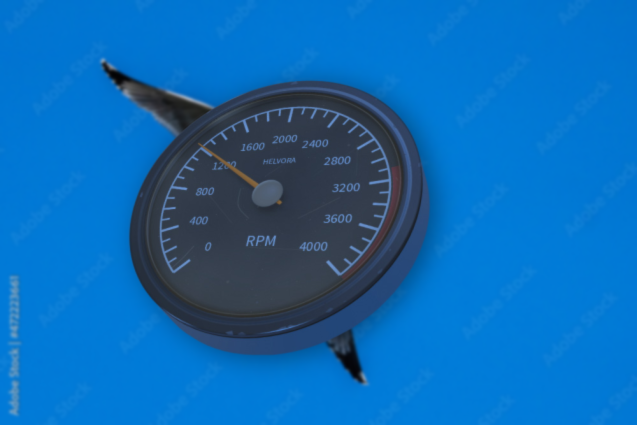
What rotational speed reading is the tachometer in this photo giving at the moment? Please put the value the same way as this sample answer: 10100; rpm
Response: 1200; rpm
